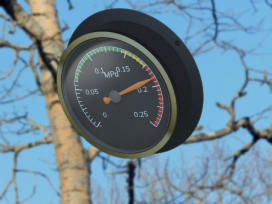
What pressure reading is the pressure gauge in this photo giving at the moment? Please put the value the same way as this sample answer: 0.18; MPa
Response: 0.19; MPa
